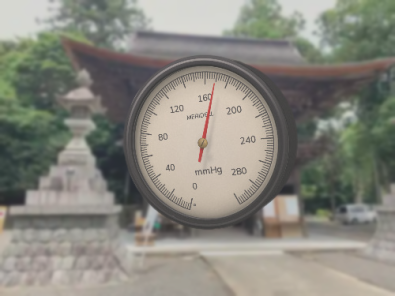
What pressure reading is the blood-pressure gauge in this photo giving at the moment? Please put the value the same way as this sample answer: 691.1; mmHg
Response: 170; mmHg
